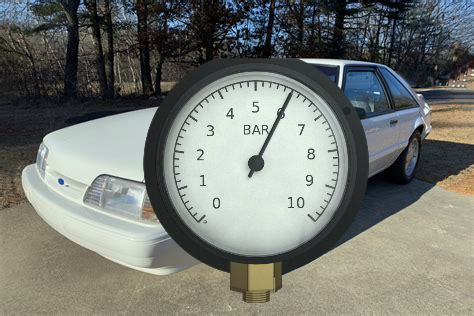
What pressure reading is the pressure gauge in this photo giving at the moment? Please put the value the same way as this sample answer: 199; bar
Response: 6; bar
